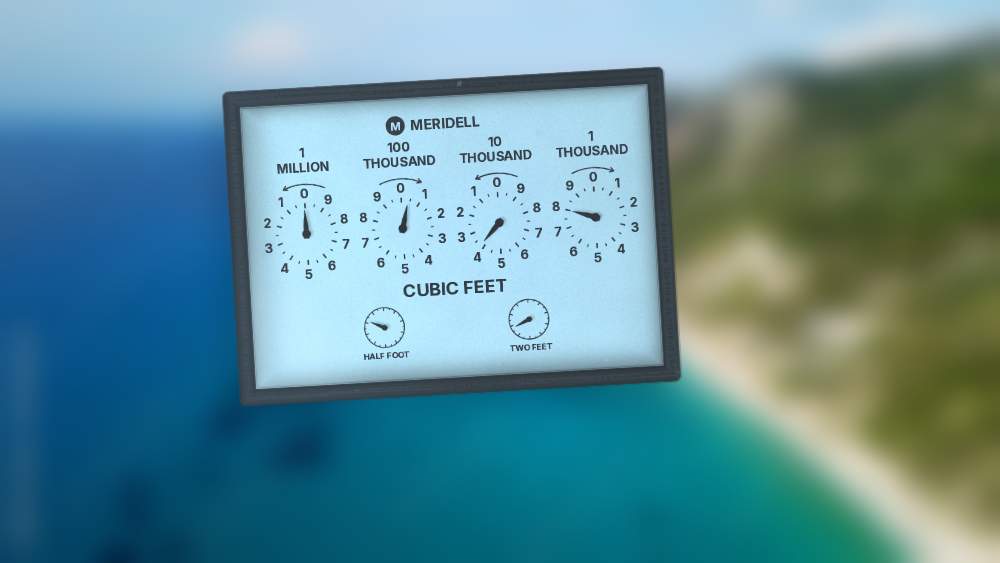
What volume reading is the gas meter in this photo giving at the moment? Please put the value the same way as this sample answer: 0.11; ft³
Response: 3800; ft³
